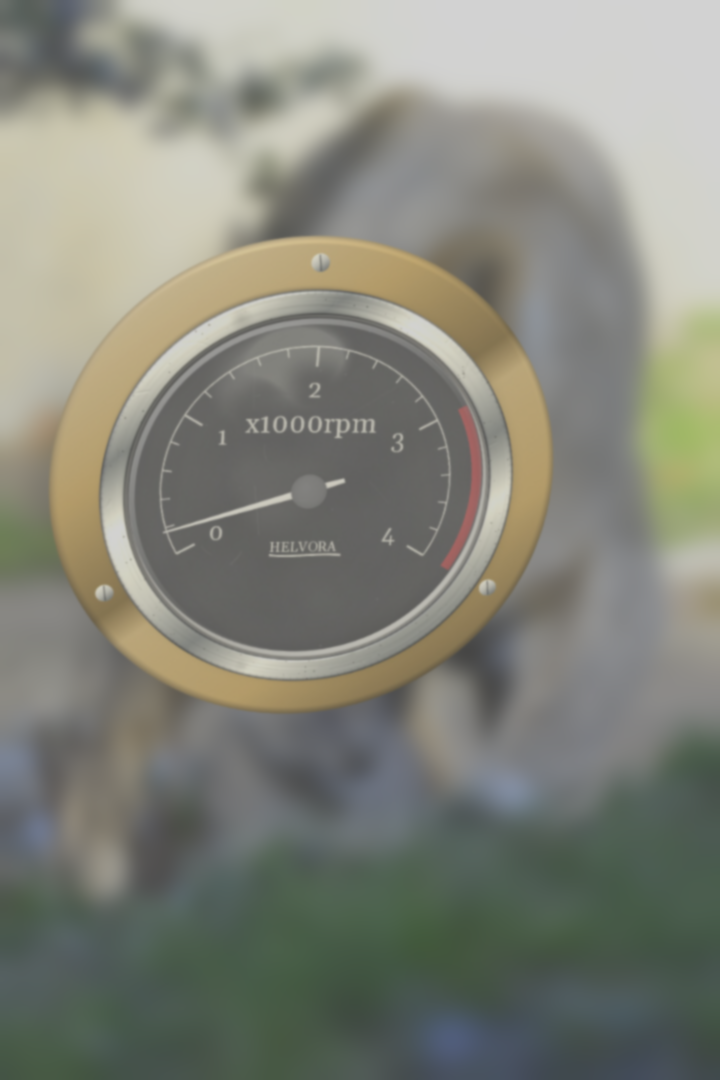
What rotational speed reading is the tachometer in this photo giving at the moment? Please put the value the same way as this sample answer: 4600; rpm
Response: 200; rpm
